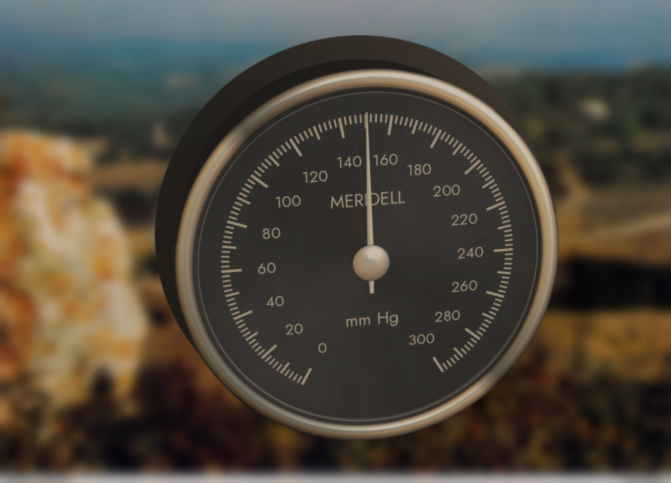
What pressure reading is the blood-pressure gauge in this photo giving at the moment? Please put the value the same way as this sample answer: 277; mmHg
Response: 150; mmHg
